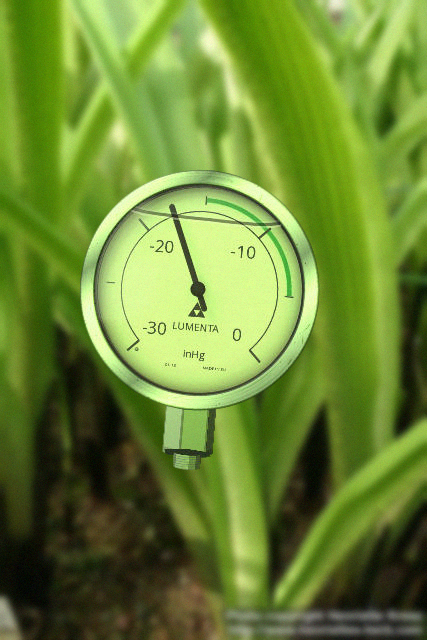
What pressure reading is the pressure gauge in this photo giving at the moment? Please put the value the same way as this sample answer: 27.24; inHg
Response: -17.5; inHg
